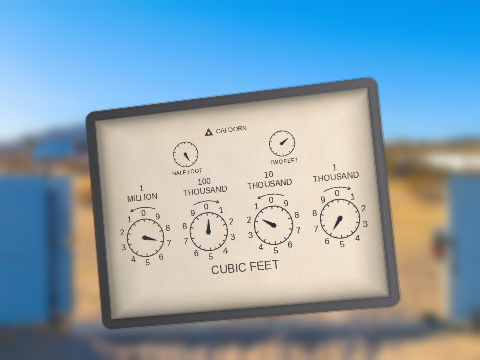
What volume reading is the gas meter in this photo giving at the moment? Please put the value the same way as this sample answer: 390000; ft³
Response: 701600; ft³
